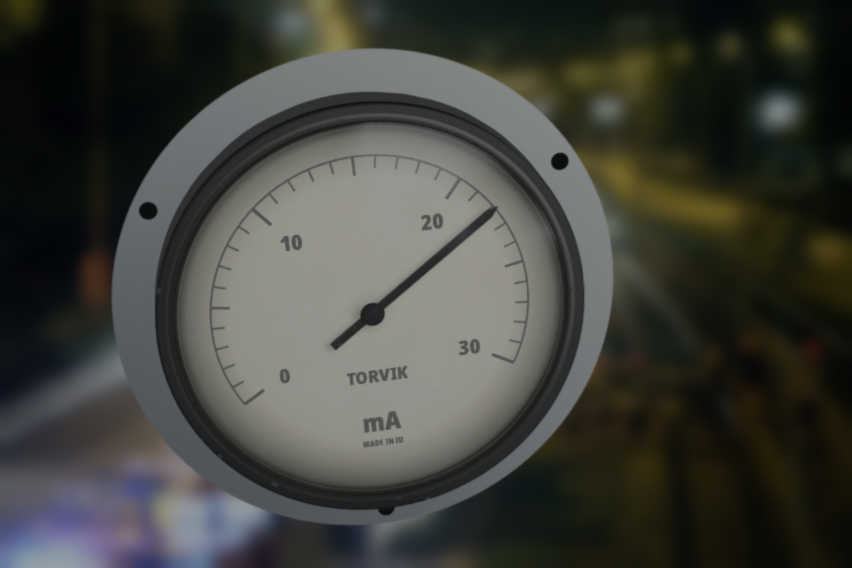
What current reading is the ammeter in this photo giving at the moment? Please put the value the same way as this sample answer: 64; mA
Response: 22; mA
